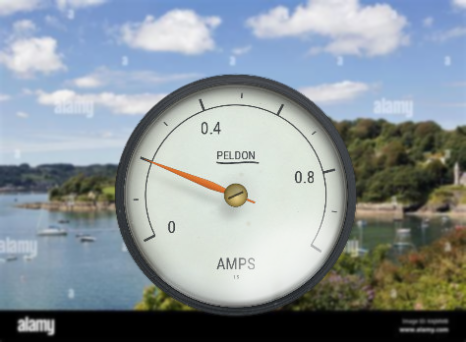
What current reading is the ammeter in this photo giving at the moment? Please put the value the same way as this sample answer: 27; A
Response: 0.2; A
